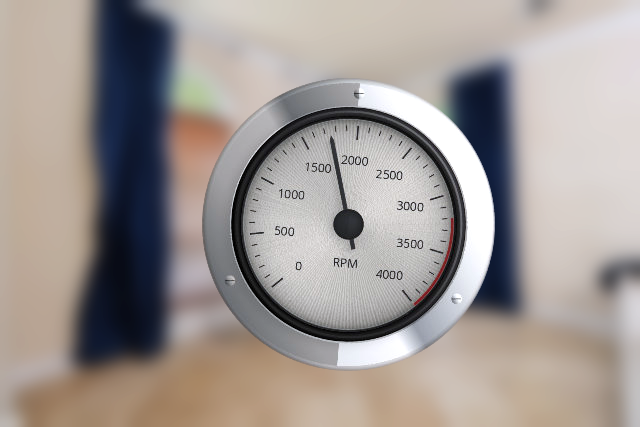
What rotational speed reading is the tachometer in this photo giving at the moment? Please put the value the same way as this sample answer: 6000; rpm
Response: 1750; rpm
